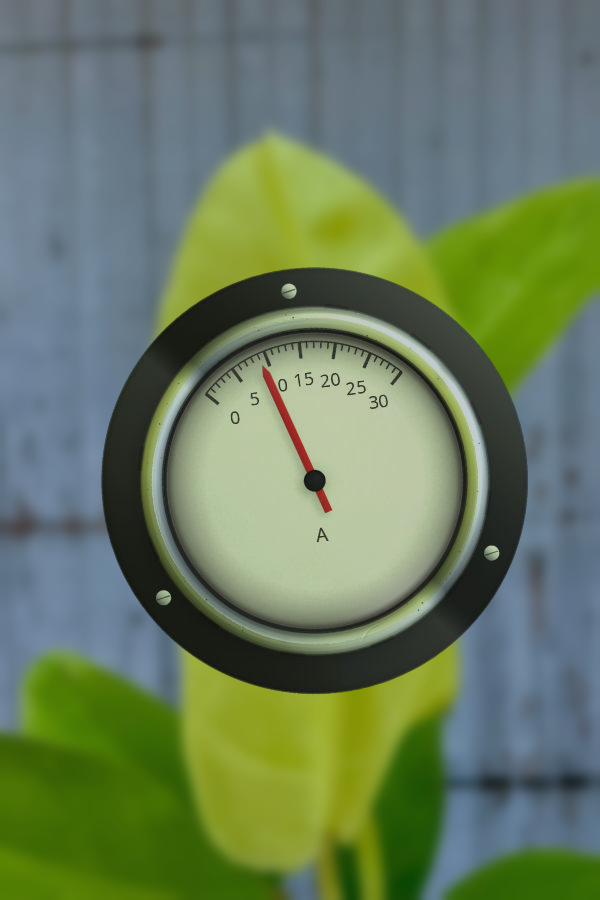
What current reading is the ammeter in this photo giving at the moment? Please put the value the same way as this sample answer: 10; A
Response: 9; A
